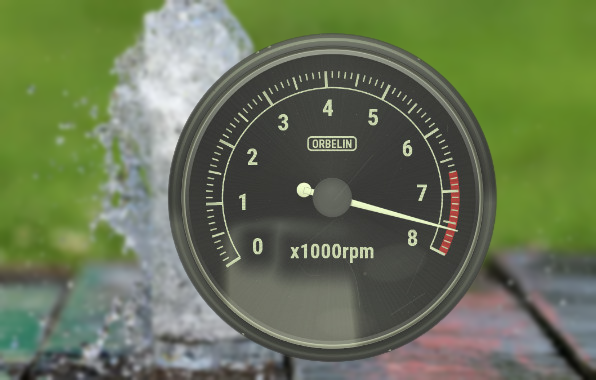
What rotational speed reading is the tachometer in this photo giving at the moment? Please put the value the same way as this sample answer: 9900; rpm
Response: 7600; rpm
